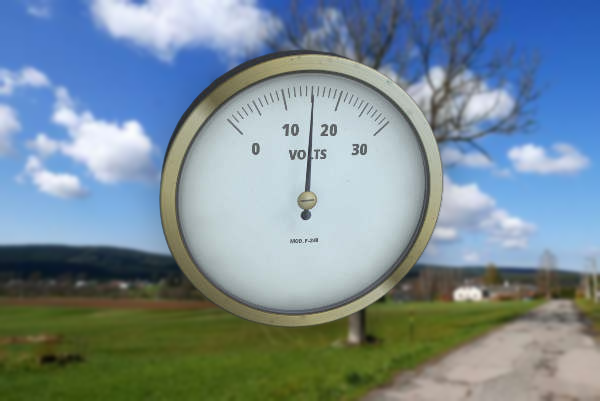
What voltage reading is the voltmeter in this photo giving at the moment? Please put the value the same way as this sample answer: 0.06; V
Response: 15; V
